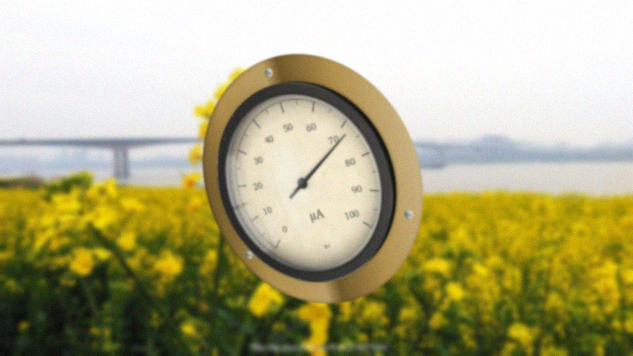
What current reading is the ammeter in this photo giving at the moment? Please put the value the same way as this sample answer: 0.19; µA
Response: 72.5; µA
